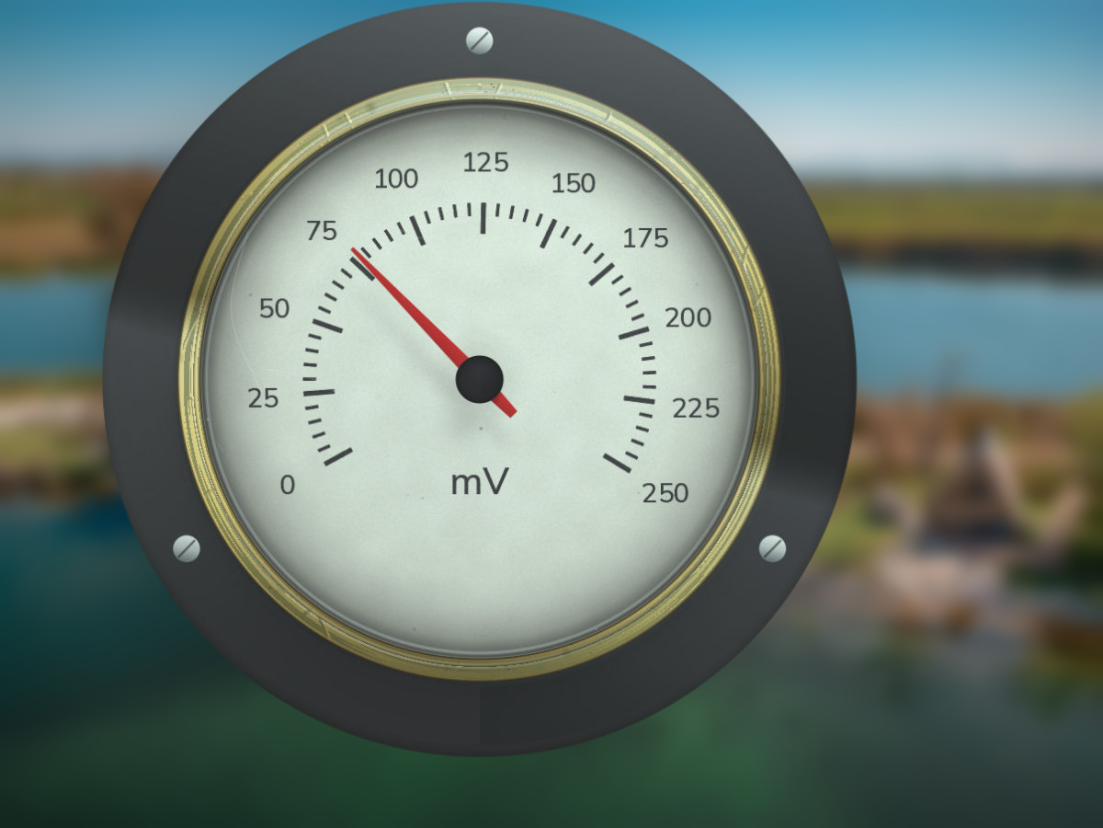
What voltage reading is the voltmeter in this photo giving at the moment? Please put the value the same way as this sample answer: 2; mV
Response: 77.5; mV
